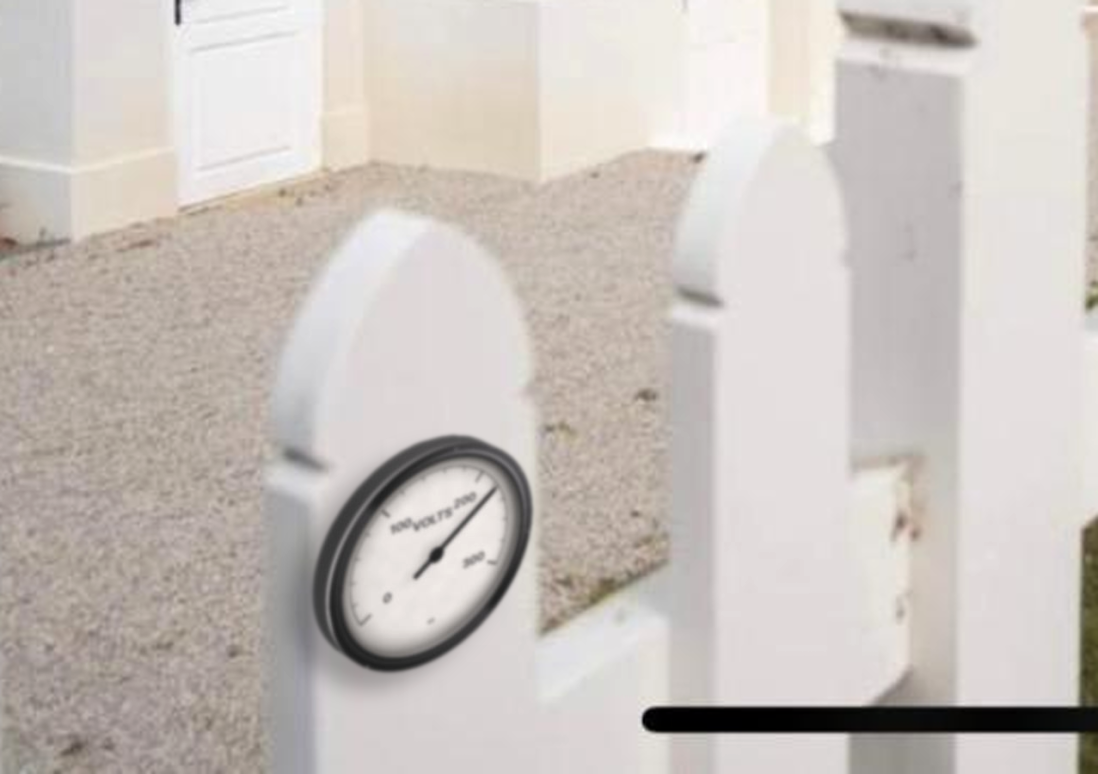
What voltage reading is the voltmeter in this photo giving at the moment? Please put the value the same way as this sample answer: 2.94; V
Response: 220; V
